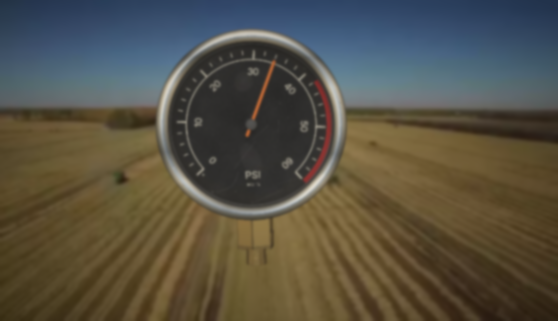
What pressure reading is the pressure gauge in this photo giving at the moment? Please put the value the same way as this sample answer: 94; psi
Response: 34; psi
